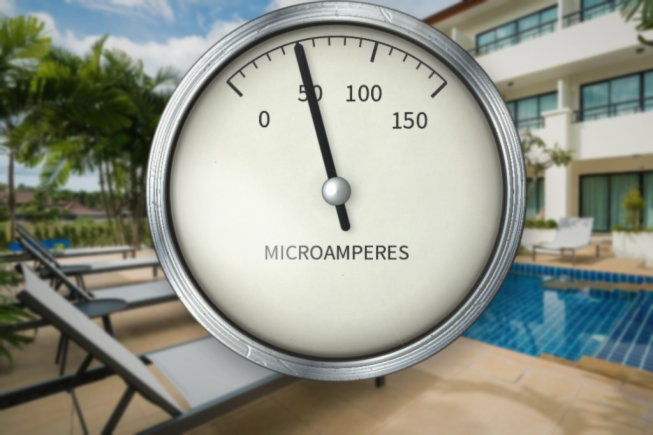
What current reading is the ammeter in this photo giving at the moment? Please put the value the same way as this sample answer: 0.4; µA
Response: 50; µA
